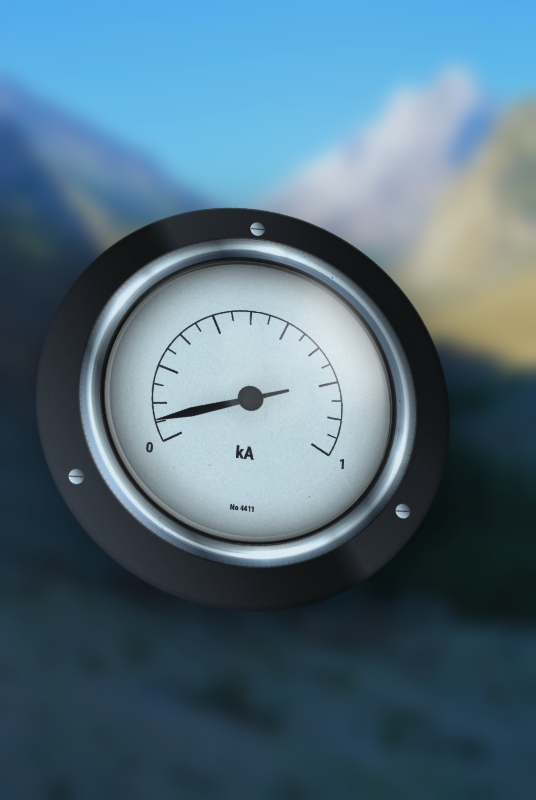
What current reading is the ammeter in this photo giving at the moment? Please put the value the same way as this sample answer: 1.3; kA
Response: 0.05; kA
